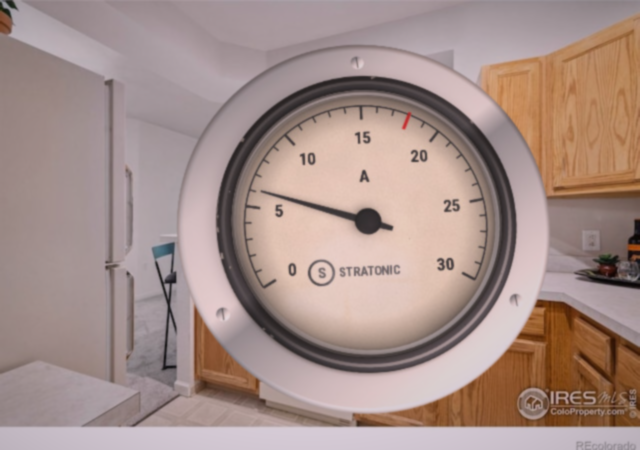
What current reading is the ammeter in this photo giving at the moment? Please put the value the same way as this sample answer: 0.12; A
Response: 6; A
